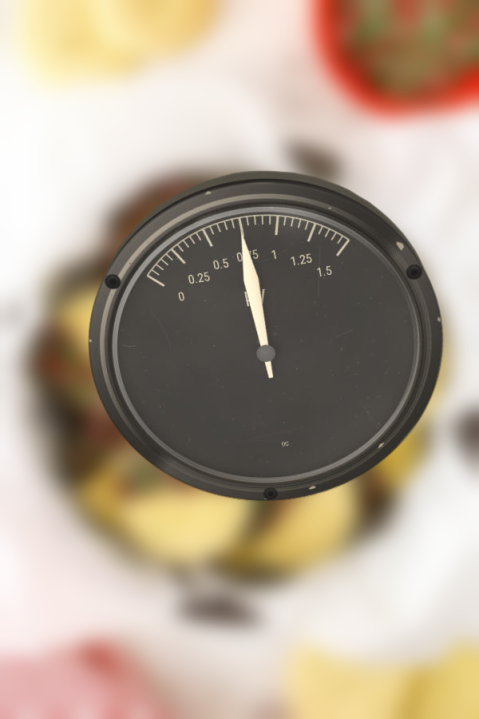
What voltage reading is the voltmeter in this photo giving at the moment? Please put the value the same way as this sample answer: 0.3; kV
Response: 0.75; kV
